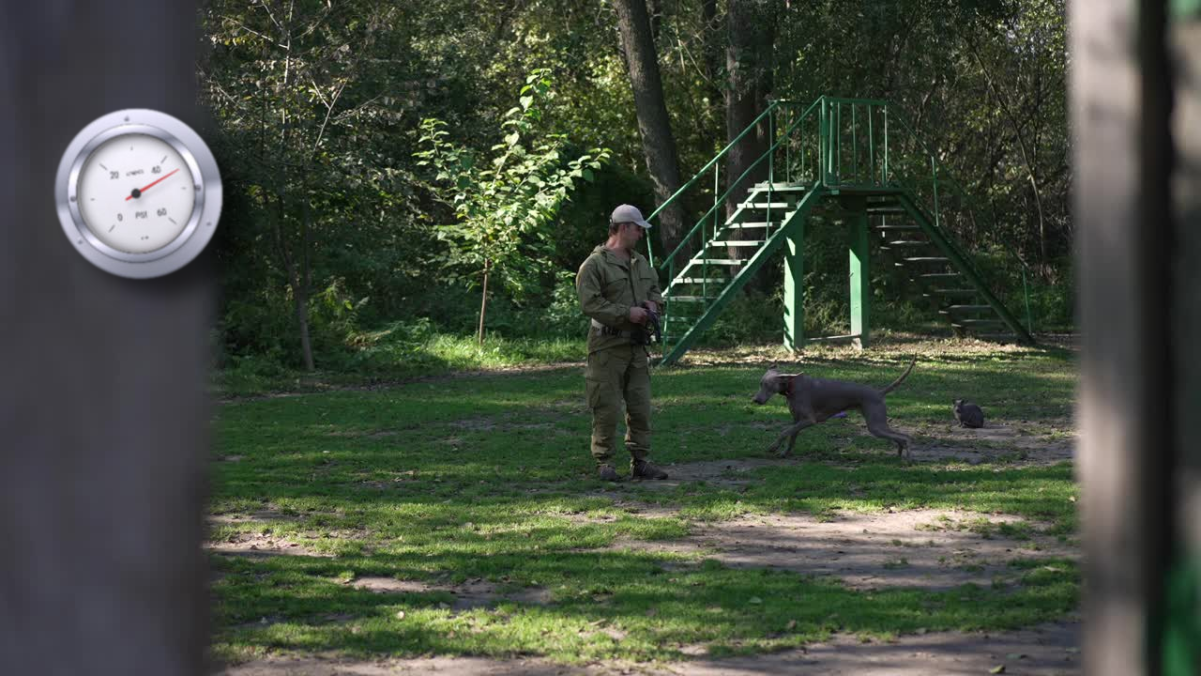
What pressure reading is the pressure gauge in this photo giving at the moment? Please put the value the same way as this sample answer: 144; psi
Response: 45; psi
